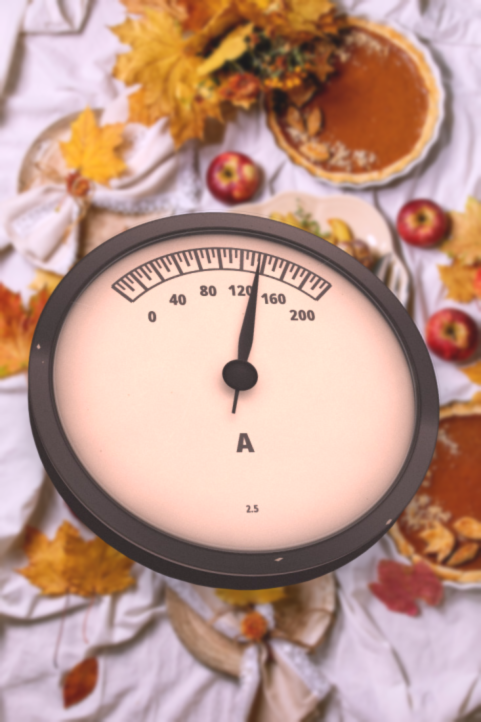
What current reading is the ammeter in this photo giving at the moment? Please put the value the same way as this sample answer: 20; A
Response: 135; A
